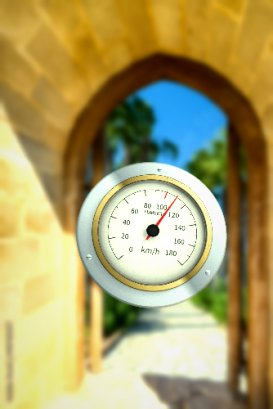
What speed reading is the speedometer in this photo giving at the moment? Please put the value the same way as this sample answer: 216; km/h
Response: 110; km/h
